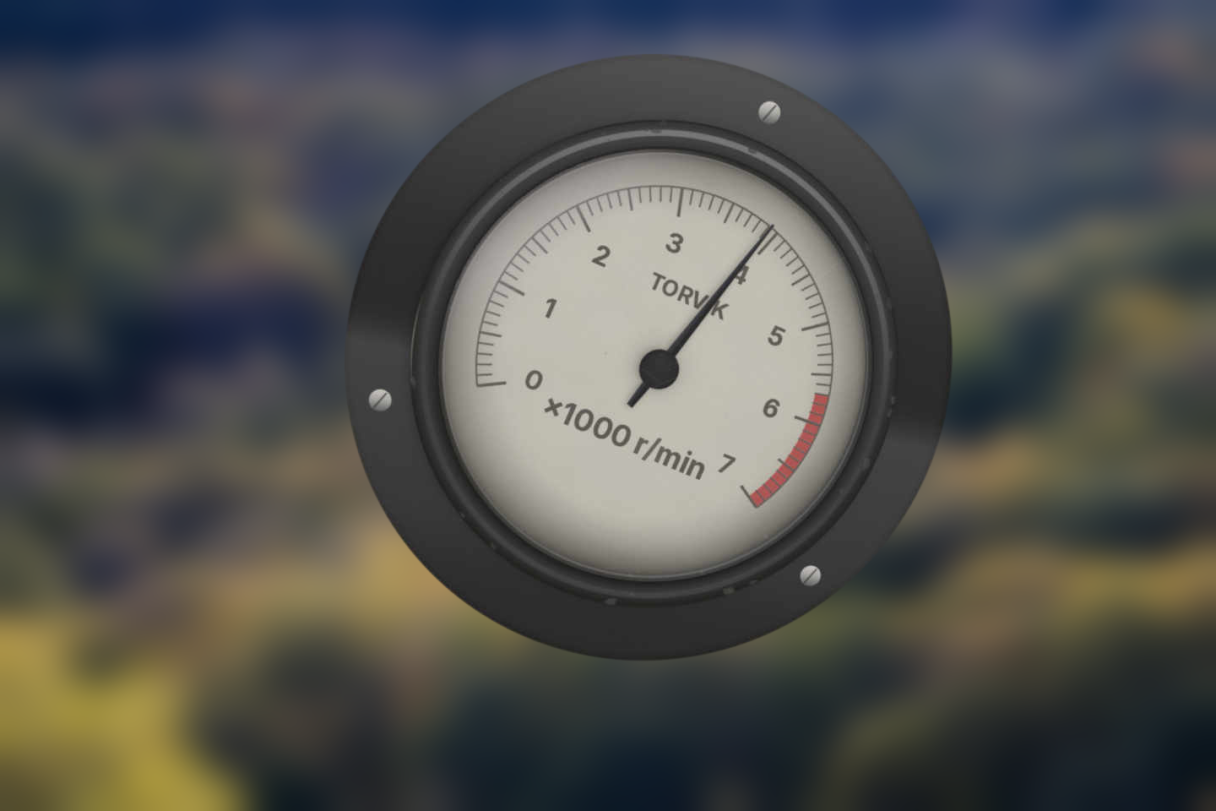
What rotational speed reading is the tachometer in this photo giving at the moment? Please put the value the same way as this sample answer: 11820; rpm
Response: 3900; rpm
